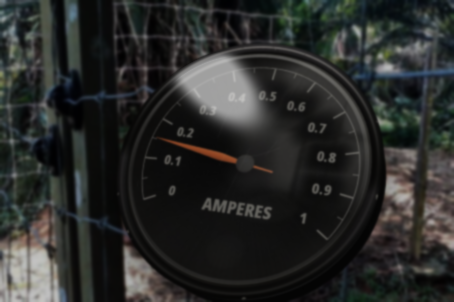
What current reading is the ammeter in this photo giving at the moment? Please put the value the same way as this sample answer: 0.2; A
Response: 0.15; A
